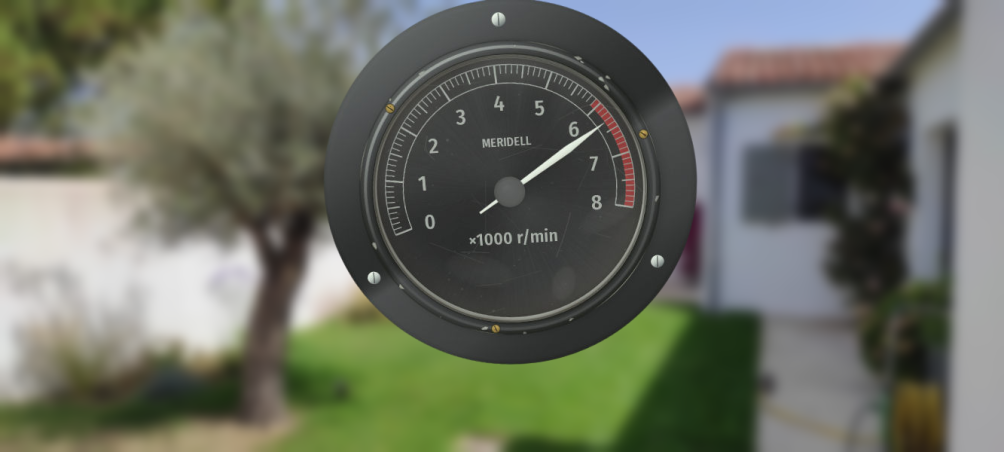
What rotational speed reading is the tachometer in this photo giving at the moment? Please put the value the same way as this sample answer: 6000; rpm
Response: 6300; rpm
